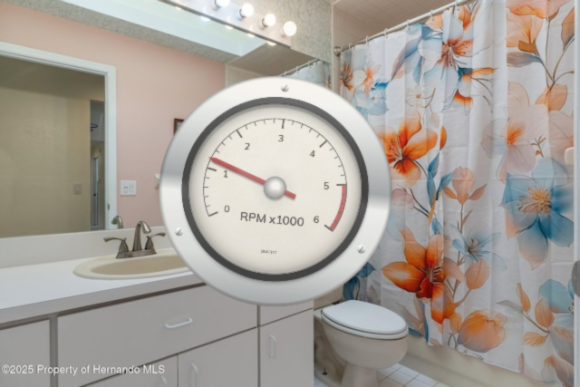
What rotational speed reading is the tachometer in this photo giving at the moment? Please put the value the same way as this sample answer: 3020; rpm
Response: 1200; rpm
